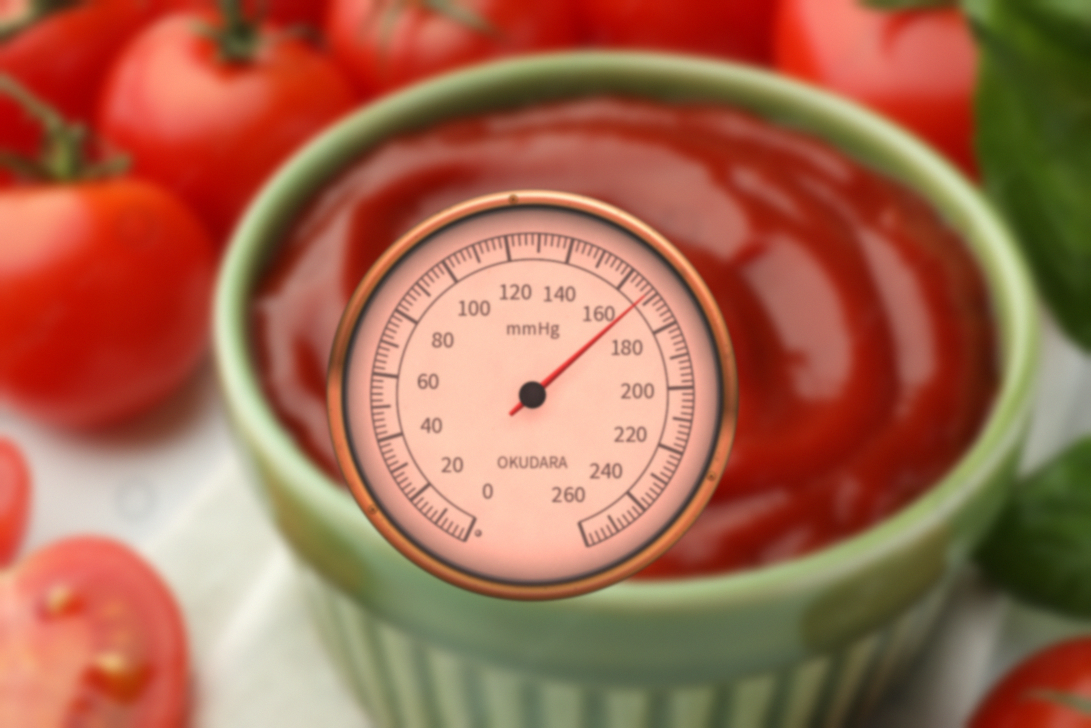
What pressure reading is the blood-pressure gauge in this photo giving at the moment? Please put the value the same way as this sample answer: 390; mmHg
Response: 168; mmHg
